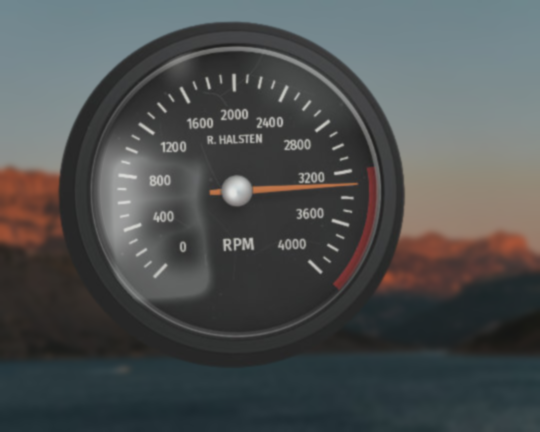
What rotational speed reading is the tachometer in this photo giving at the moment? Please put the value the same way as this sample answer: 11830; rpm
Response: 3300; rpm
